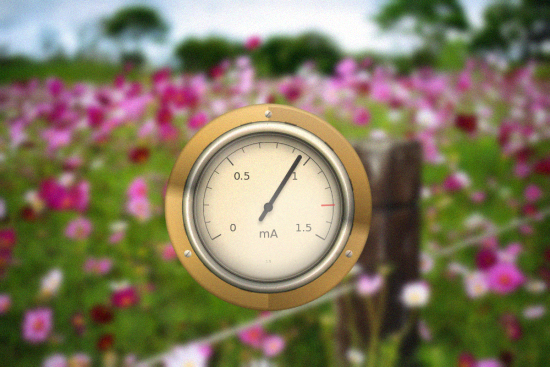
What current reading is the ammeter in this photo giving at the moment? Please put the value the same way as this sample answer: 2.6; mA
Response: 0.95; mA
